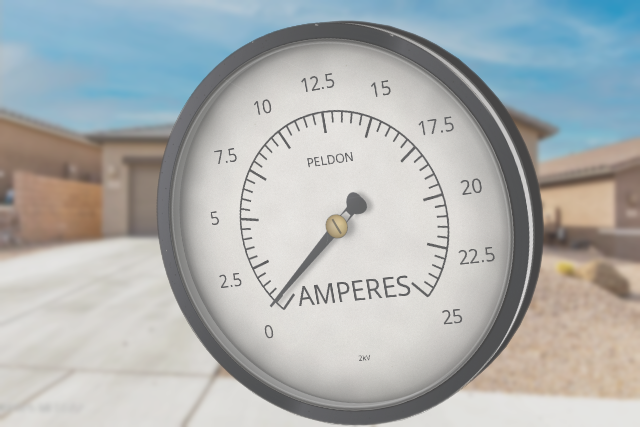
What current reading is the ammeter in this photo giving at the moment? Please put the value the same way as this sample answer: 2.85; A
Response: 0.5; A
